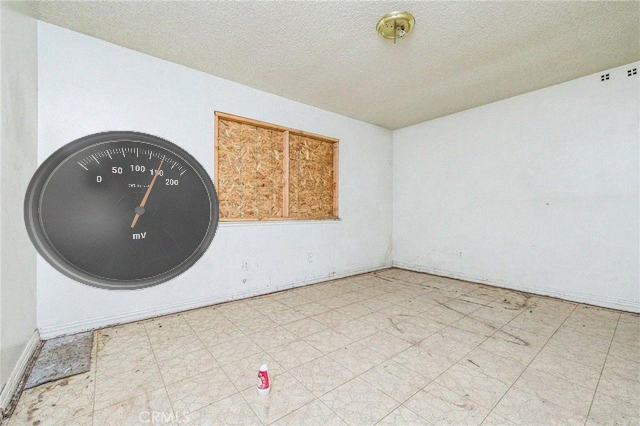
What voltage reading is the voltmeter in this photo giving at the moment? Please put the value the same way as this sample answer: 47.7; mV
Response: 150; mV
